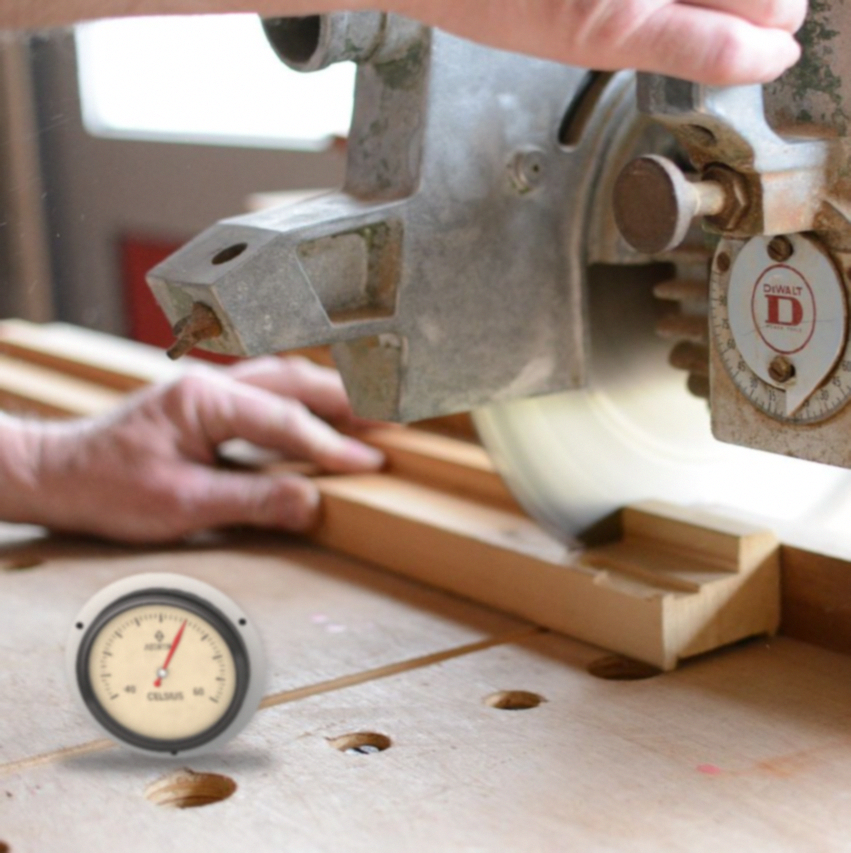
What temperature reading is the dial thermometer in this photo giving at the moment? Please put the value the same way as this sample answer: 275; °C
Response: 20; °C
